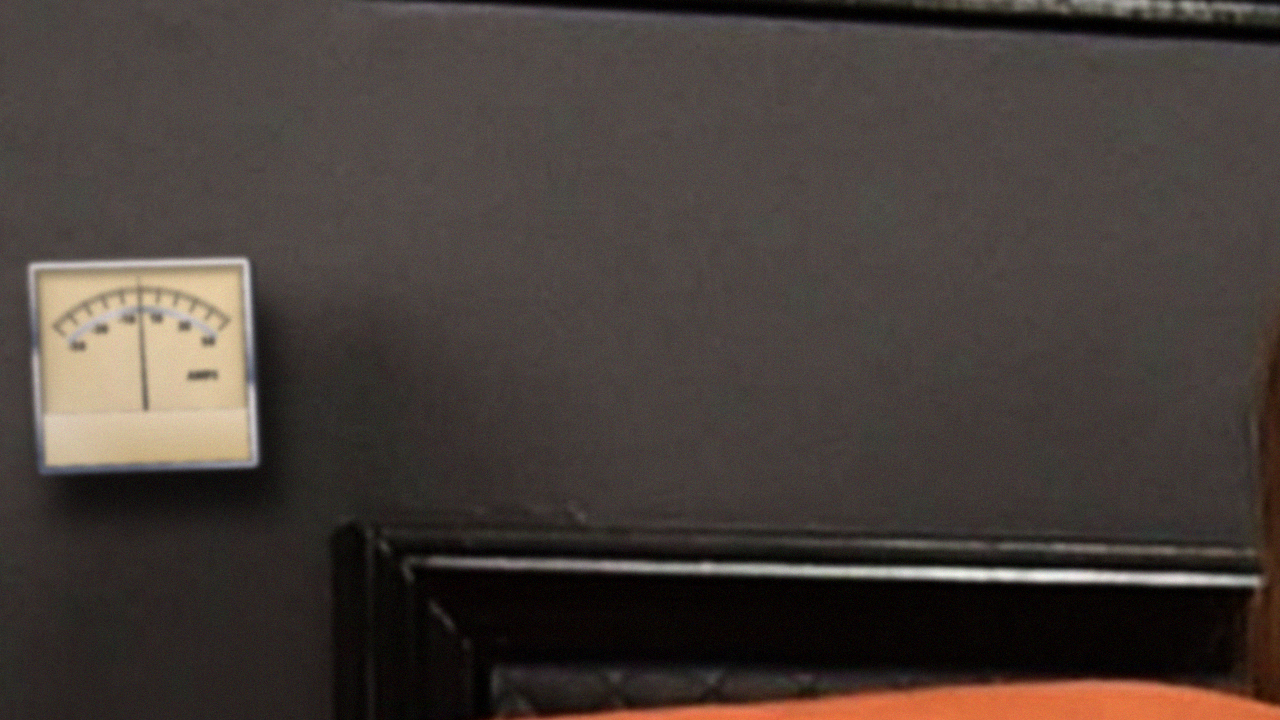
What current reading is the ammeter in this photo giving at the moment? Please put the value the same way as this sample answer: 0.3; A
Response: 0; A
